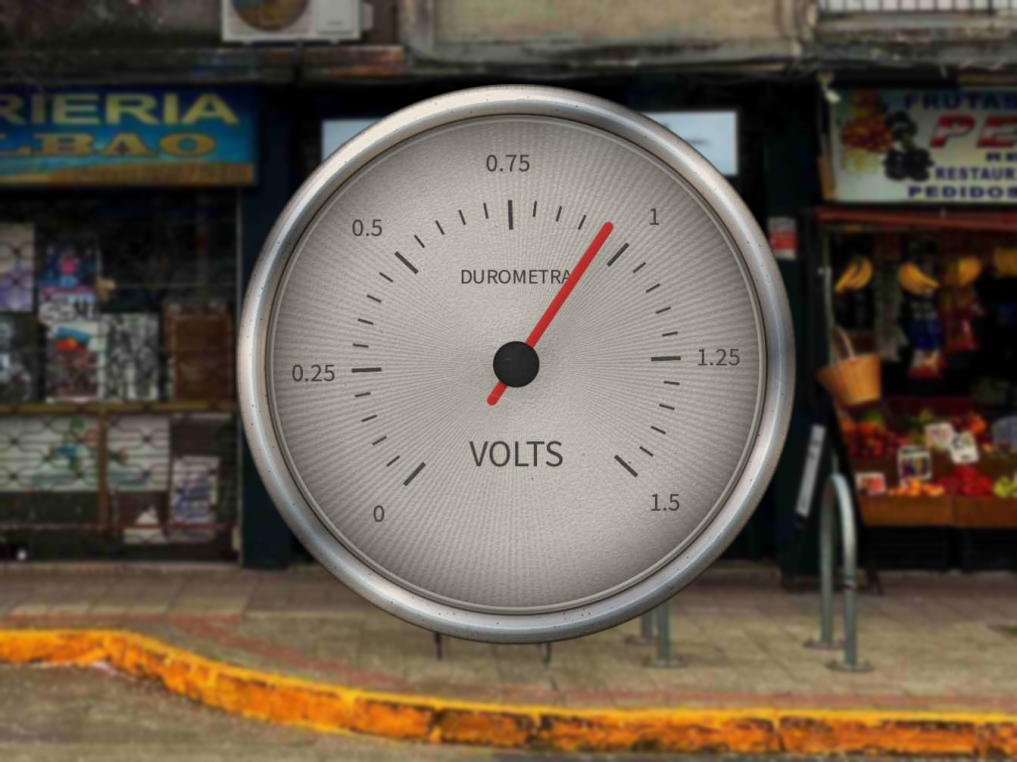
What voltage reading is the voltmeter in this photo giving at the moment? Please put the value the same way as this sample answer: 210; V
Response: 0.95; V
